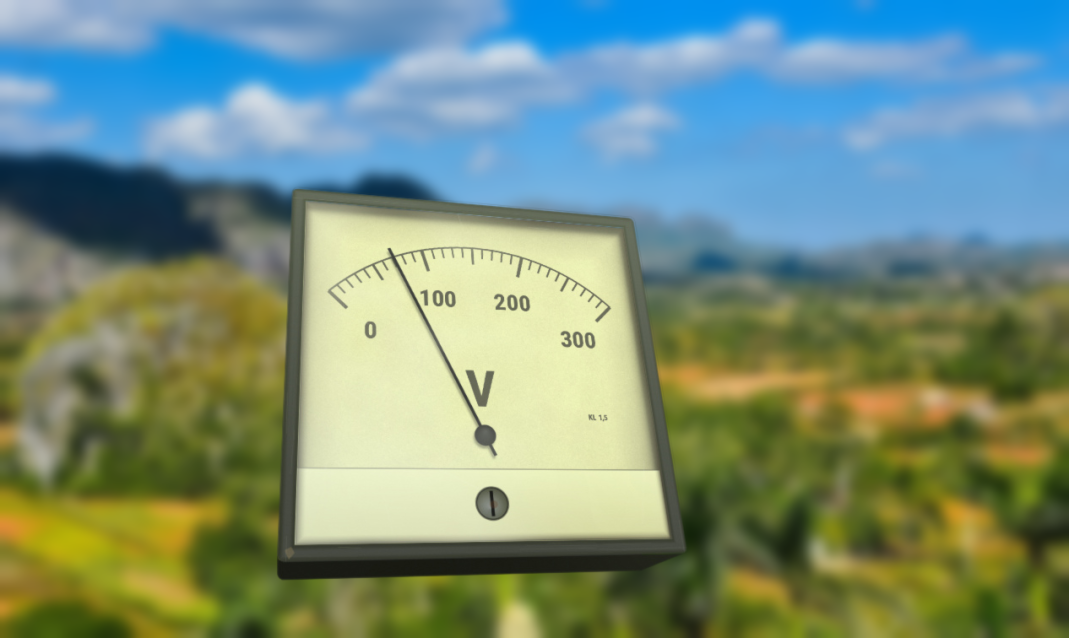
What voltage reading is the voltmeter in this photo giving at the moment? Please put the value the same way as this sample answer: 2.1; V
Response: 70; V
